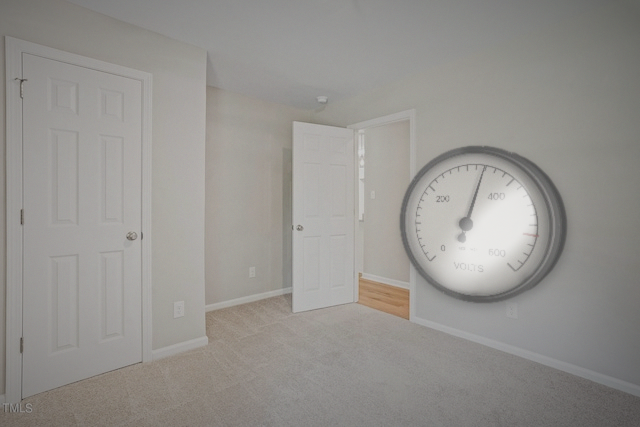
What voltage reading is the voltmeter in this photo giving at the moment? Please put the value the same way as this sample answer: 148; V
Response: 340; V
